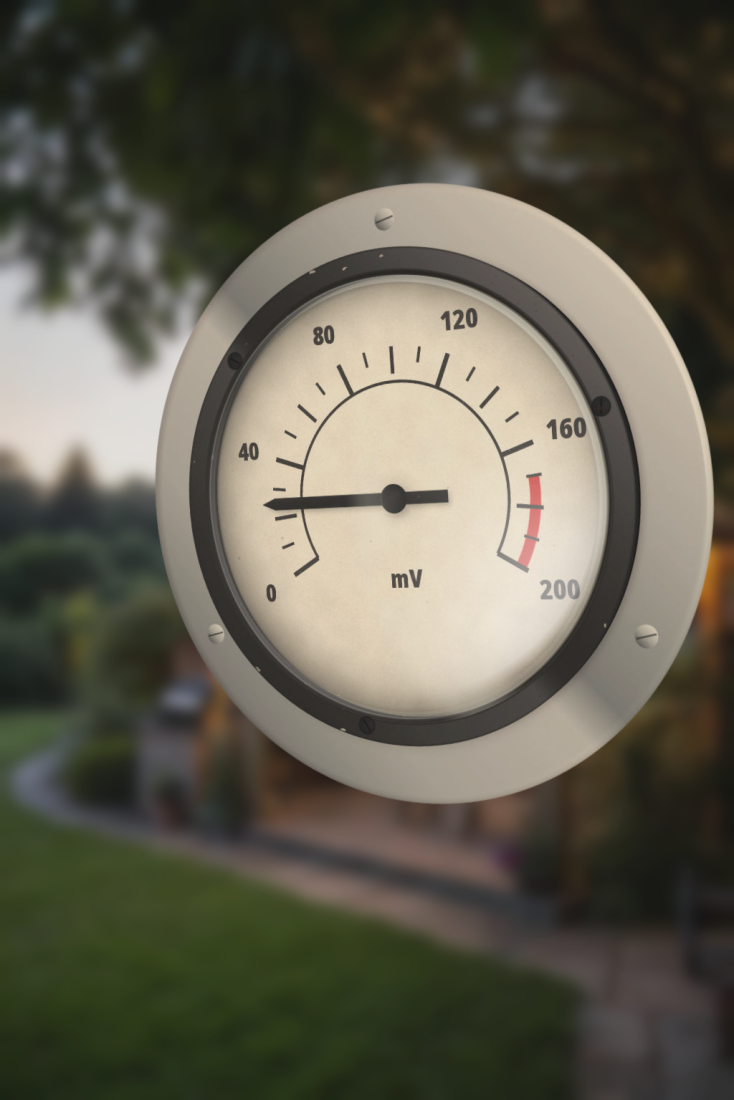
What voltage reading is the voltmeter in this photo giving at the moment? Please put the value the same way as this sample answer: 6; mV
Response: 25; mV
